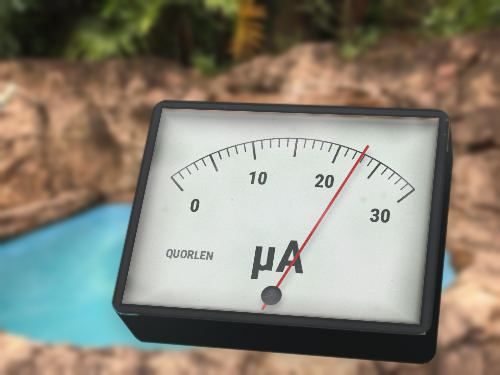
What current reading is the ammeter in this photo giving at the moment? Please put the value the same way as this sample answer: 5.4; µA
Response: 23; µA
